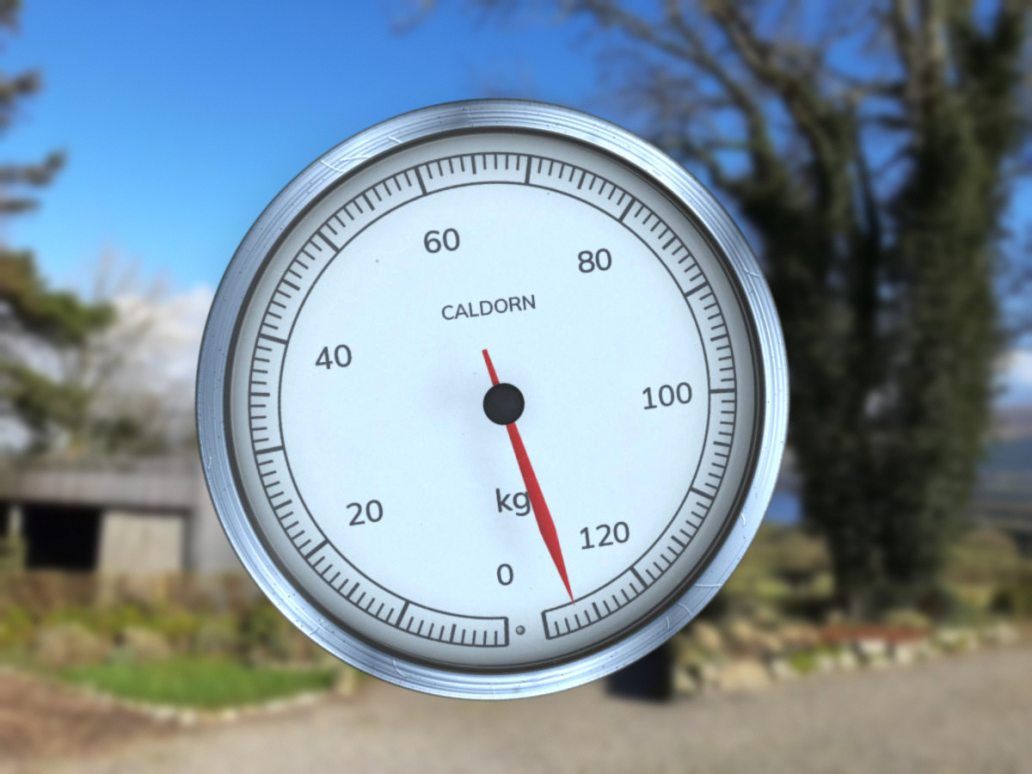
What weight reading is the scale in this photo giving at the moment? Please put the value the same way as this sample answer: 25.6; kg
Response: 127; kg
